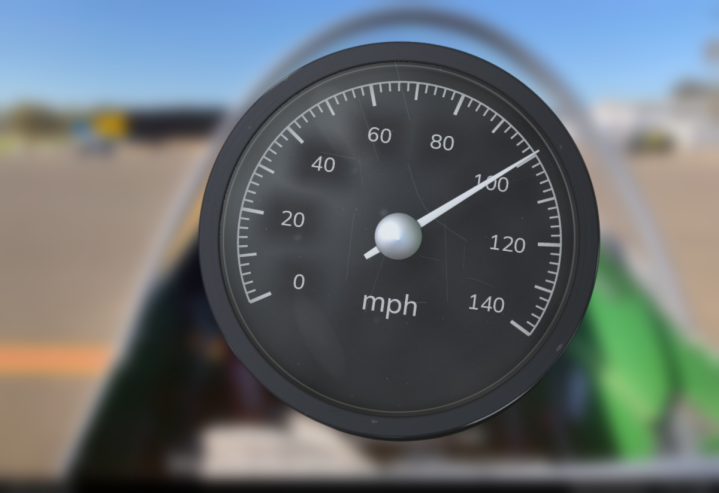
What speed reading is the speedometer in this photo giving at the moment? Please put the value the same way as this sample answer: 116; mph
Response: 100; mph
